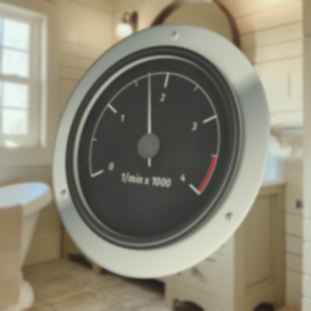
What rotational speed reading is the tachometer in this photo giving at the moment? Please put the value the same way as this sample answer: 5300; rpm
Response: 1750; rpm
